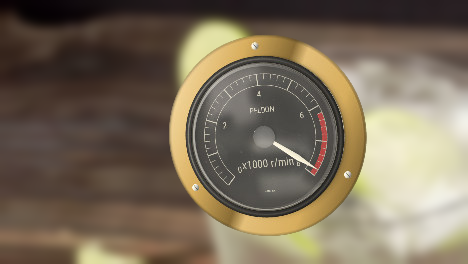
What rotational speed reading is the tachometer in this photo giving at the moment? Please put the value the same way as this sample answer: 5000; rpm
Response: 7800; rpm
